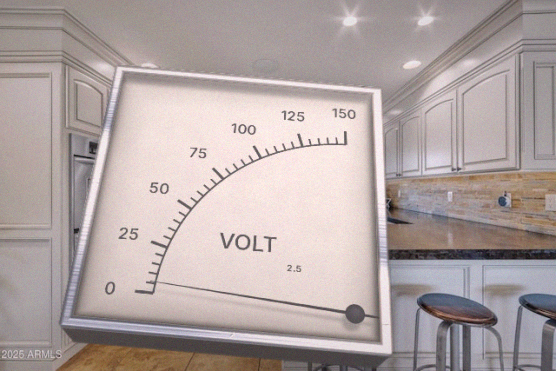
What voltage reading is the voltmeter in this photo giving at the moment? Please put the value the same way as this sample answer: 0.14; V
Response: 5; V
